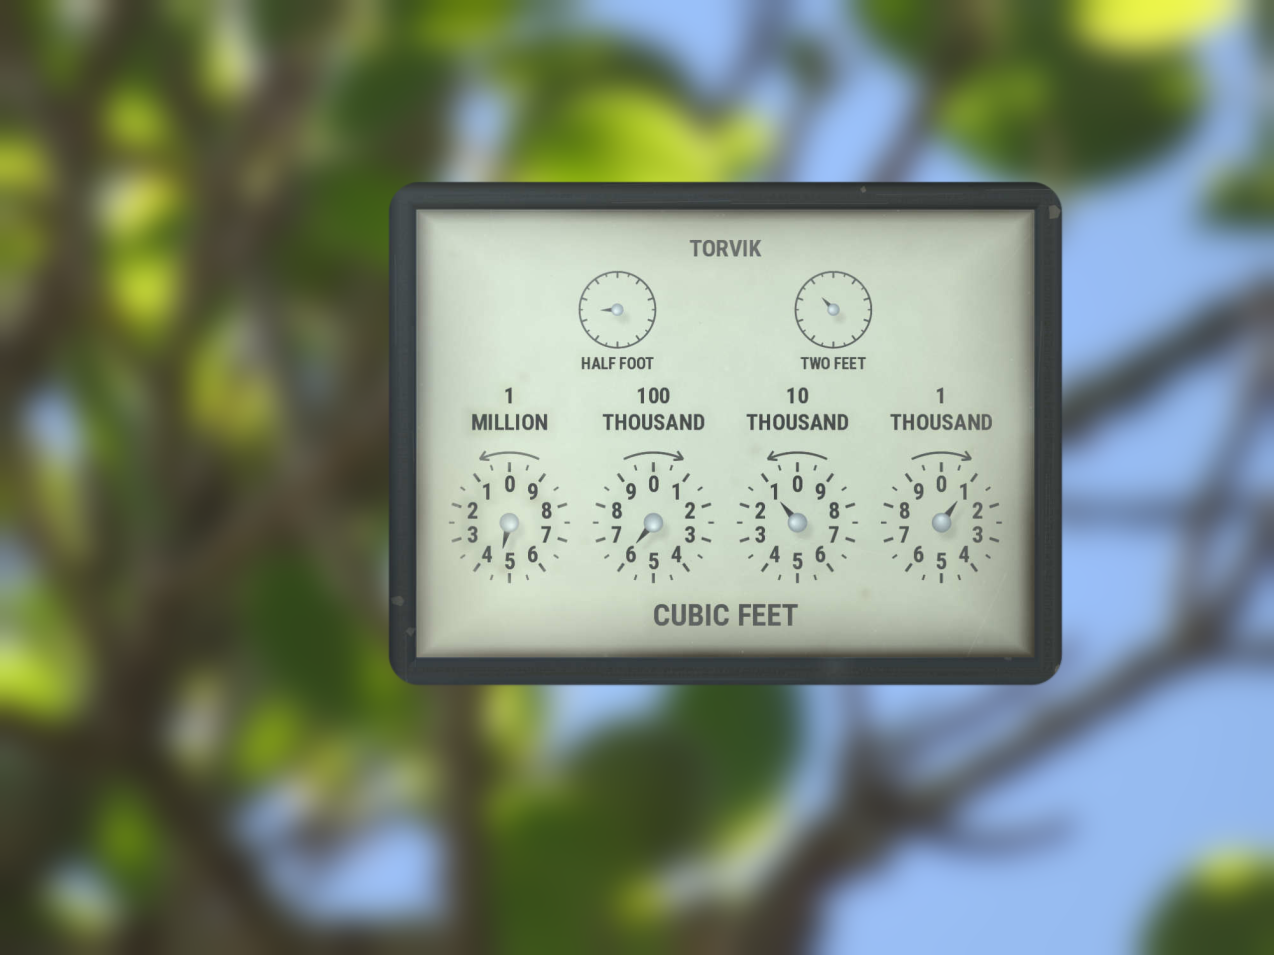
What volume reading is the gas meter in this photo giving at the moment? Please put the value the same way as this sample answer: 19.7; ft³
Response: 461100; ft³
